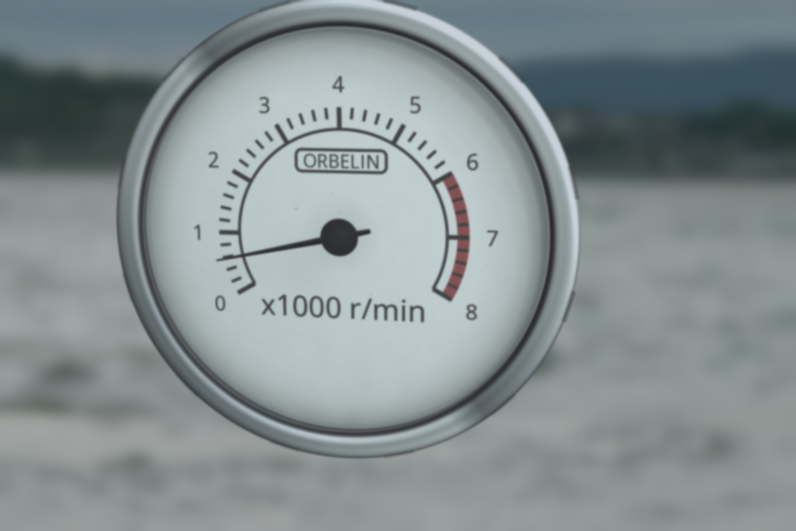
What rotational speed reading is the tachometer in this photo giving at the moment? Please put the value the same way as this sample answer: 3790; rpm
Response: 600; rpm
